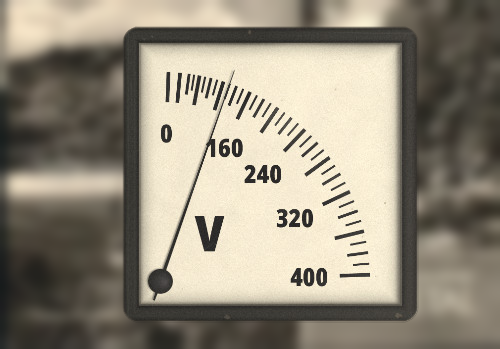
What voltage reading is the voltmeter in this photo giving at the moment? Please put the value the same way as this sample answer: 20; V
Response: 130; V
